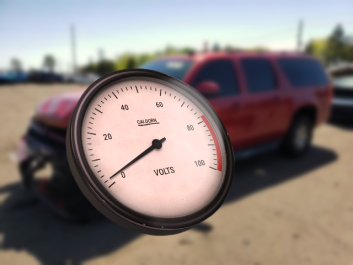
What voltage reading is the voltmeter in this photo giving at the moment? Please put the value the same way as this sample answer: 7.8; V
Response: 2; V
